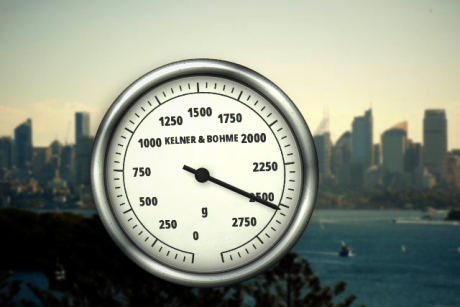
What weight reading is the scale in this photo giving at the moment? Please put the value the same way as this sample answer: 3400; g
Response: 2525; g
